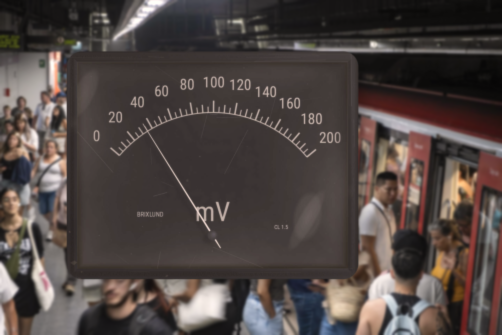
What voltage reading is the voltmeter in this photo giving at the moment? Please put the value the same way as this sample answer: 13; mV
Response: 35; mV
